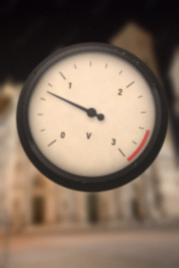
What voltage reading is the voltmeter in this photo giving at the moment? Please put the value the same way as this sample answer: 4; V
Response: 0.7; V
